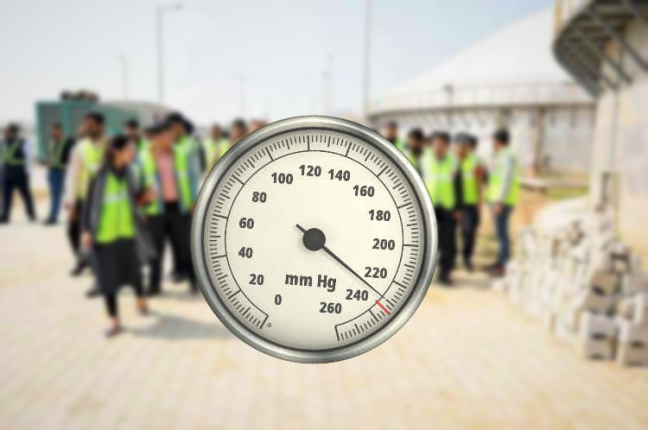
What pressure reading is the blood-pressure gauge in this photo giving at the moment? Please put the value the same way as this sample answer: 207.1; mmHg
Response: 230; mmHg
